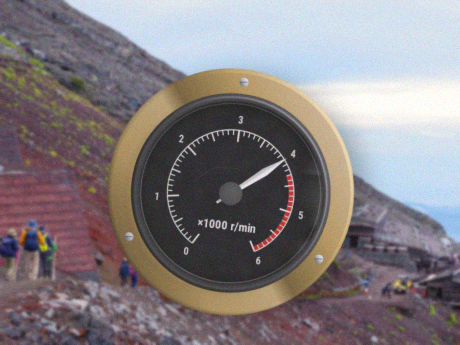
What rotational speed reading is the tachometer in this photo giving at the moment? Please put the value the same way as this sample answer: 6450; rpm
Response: 4000; rpm
